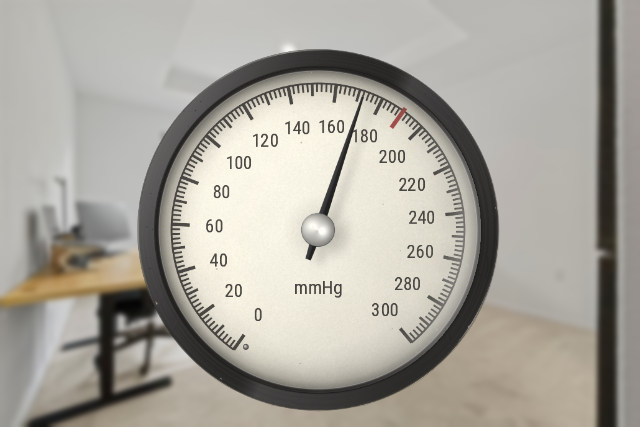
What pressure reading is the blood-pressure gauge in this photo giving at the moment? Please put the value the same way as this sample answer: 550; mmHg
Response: 172; mmHg
